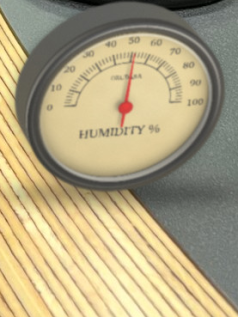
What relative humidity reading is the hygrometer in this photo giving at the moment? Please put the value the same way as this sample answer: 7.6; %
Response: 50; %
